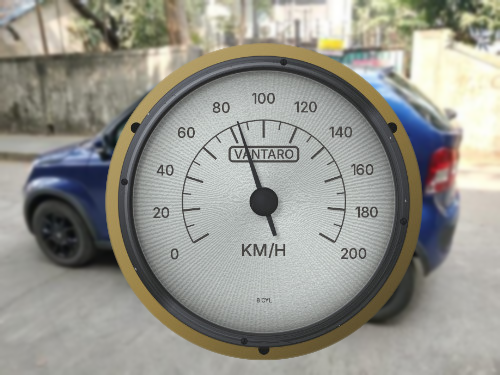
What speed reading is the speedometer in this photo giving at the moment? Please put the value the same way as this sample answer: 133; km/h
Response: 85; km/h
